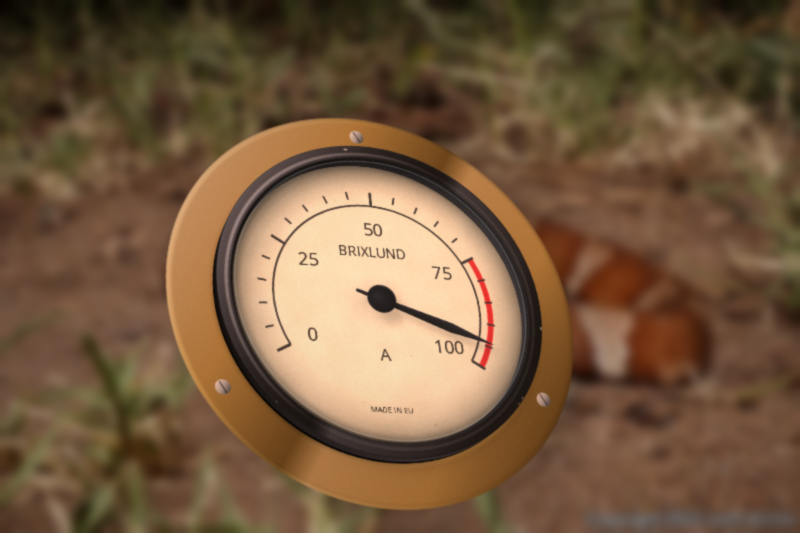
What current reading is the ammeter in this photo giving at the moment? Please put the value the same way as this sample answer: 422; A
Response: 95; A
